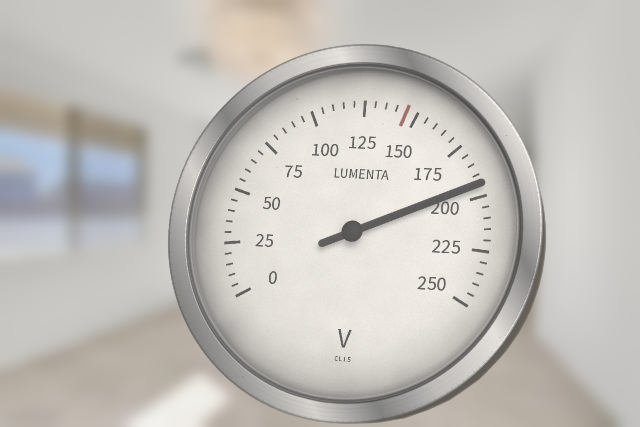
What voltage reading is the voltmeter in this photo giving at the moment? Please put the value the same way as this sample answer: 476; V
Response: 195; V
